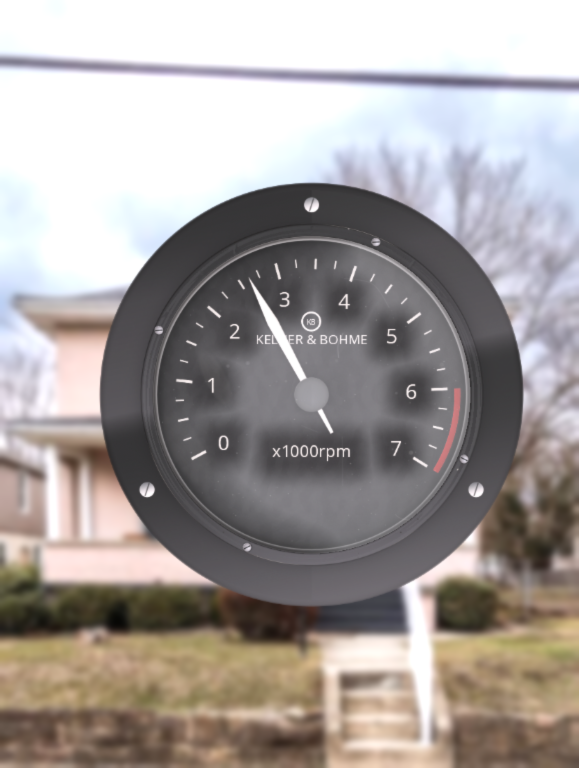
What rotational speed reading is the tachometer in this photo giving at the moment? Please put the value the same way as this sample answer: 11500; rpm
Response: 2625; rpm
